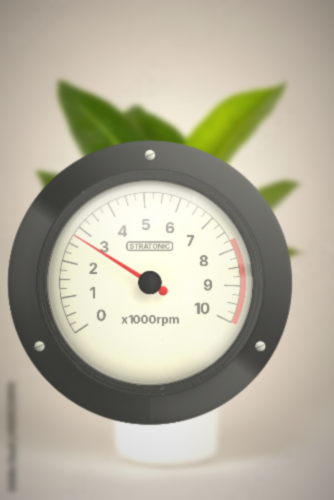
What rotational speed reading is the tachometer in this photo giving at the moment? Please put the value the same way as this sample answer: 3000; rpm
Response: 2750; rpm
